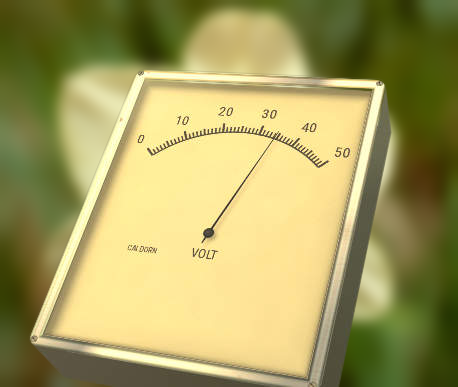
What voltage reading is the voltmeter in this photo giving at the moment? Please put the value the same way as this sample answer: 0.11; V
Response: 35; V
